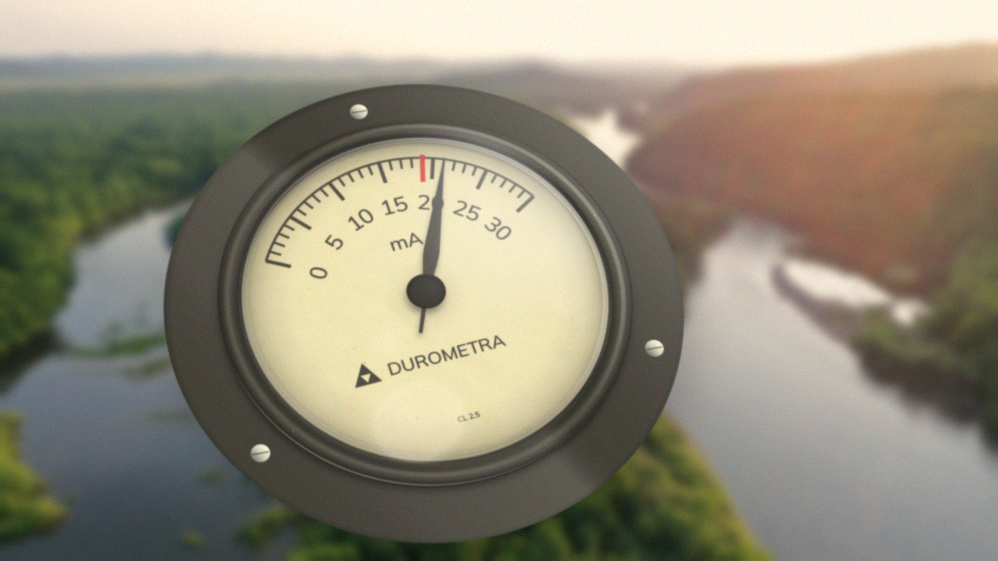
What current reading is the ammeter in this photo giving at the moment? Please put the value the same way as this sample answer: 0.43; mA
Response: 21; mA
